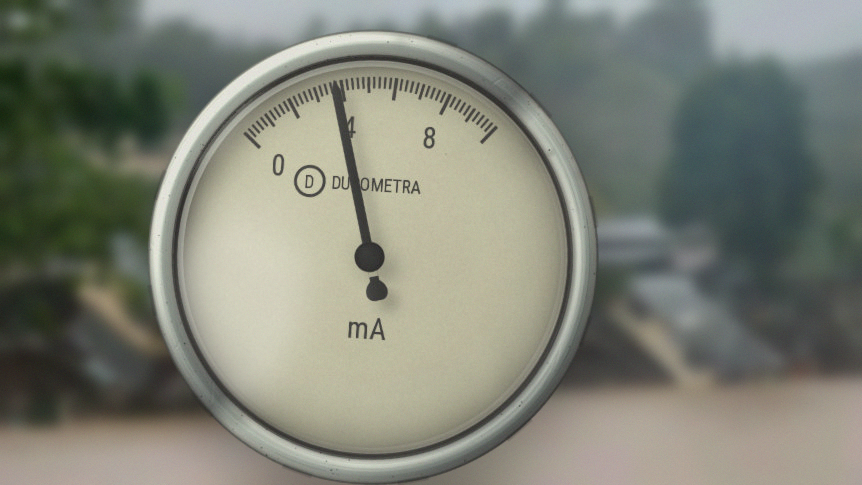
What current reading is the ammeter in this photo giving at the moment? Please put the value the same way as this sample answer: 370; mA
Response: 3.8; mA
